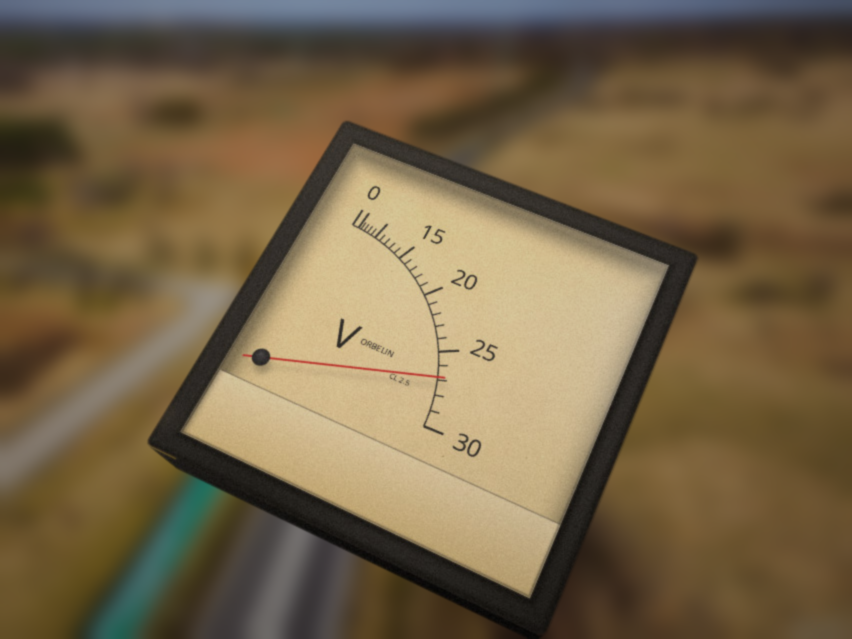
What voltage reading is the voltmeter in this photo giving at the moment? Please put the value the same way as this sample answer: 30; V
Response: 27; V
